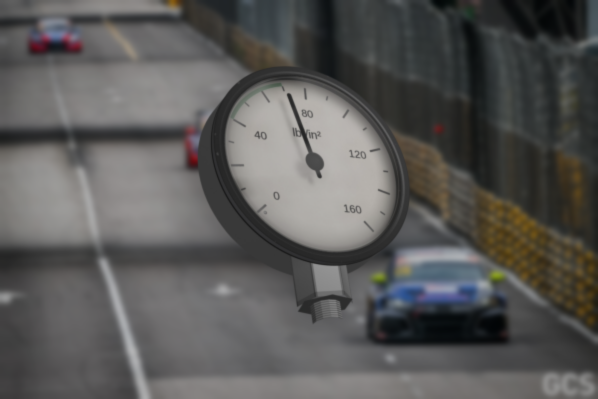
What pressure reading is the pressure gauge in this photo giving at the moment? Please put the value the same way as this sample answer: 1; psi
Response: 70; psi
